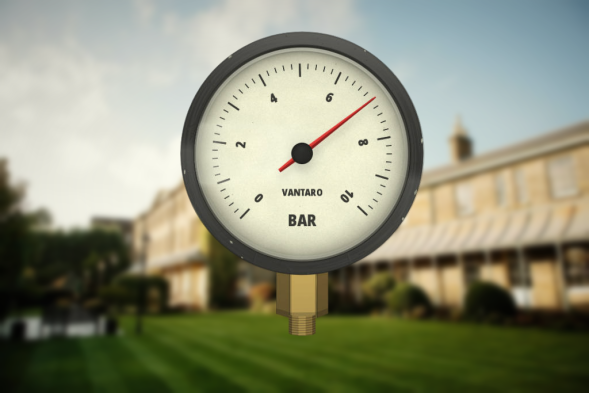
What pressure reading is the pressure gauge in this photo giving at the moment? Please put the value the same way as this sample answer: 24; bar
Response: 7; bar
